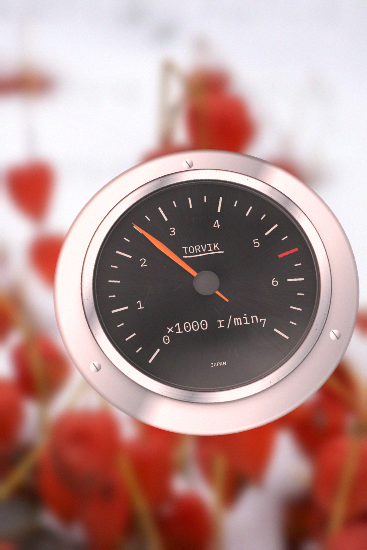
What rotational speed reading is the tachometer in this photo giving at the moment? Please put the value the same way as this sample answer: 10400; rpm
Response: 2500; rpm
